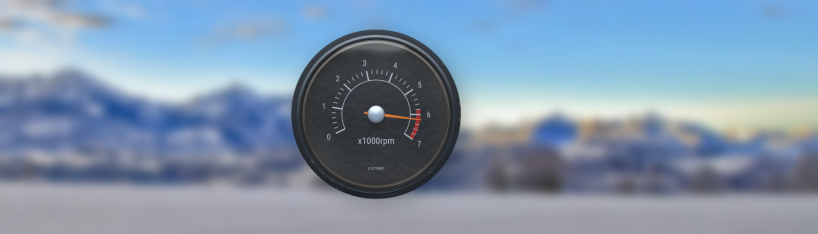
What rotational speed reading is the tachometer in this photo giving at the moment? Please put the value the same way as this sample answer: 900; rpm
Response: 6200; rpm
